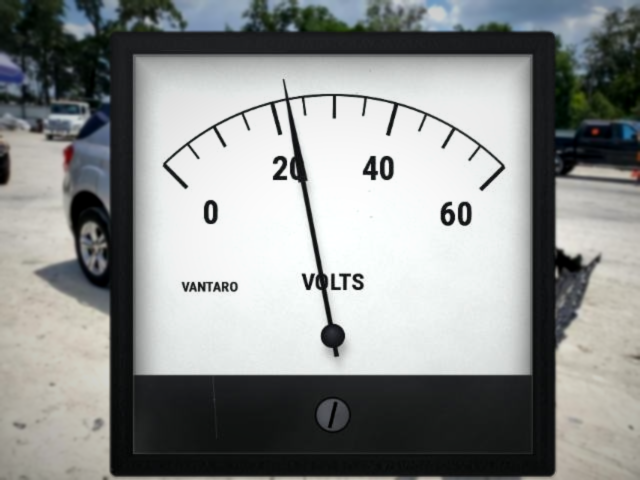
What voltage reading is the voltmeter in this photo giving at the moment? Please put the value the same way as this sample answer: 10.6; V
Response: 22.5; V
